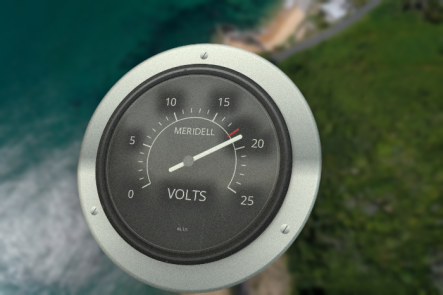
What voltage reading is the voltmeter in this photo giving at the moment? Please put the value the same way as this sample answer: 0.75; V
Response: 19; V
